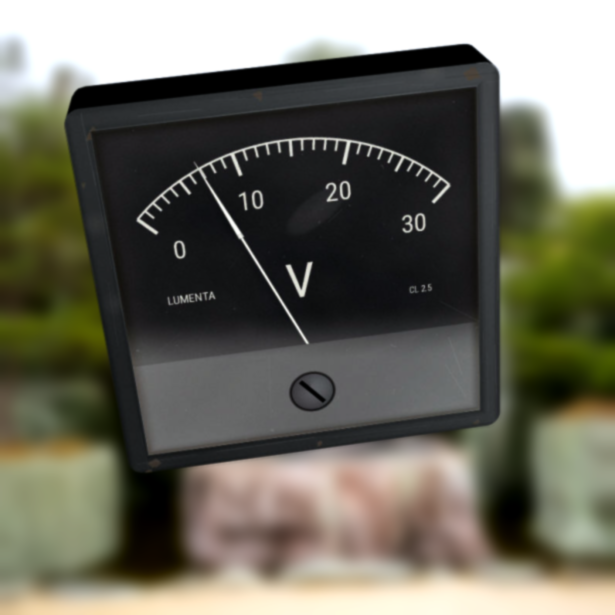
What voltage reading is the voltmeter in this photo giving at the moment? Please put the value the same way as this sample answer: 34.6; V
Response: 7; V
